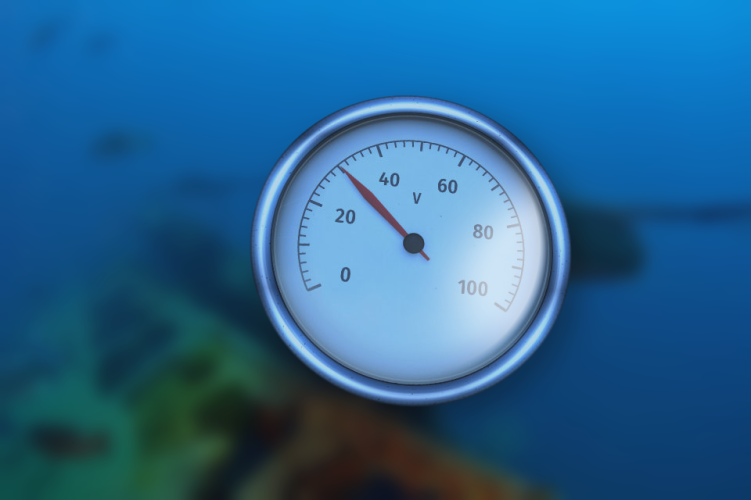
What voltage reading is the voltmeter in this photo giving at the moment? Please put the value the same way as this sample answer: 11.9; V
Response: 30; V
